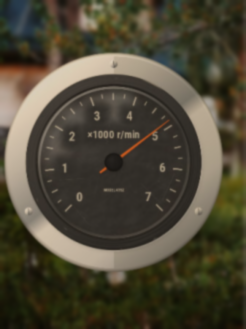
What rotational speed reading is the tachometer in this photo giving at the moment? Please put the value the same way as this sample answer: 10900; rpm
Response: 4875; rpm
